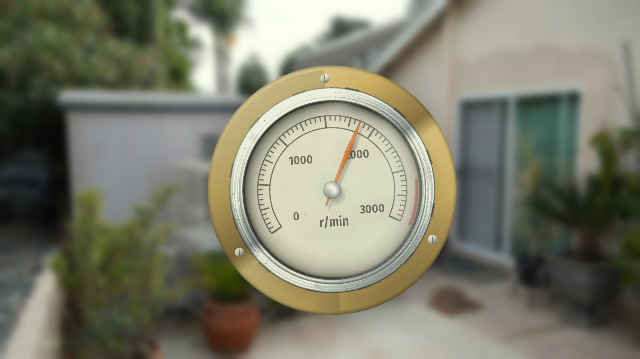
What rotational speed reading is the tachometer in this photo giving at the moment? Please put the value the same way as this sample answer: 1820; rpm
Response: 1850; rpm
